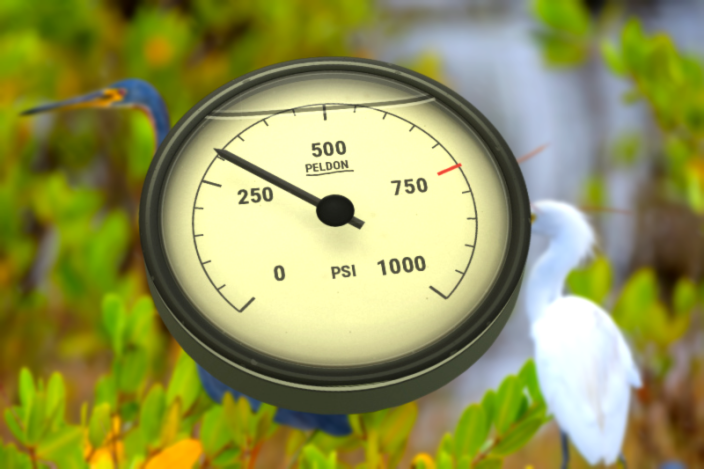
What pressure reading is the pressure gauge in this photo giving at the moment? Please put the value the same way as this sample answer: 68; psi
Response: 300; psi
